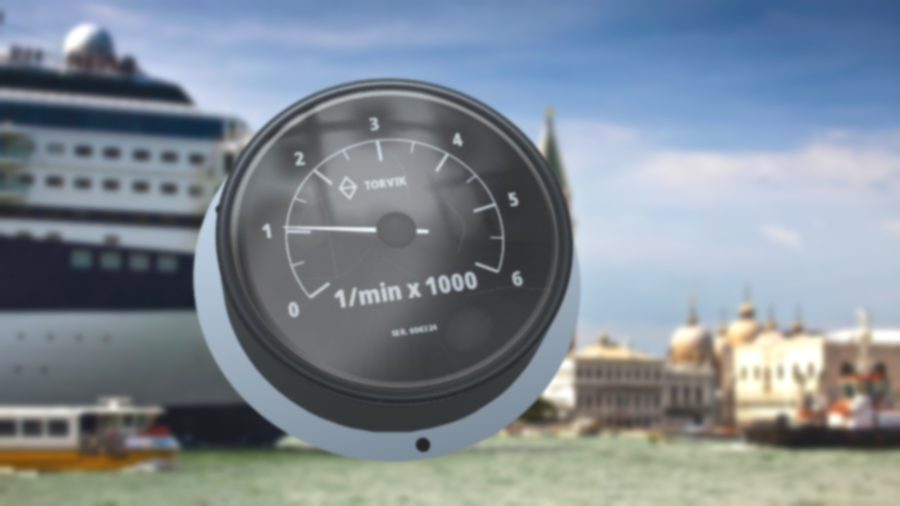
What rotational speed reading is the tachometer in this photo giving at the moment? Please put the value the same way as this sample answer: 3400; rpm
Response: 1000; rpm
